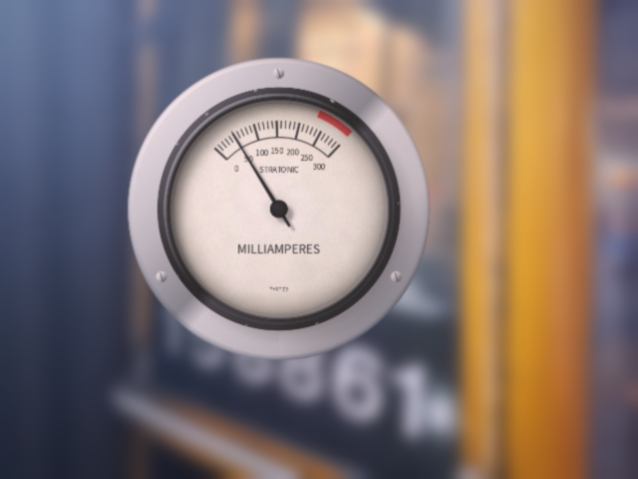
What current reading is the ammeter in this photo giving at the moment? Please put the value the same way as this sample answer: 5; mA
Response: 50; mA
